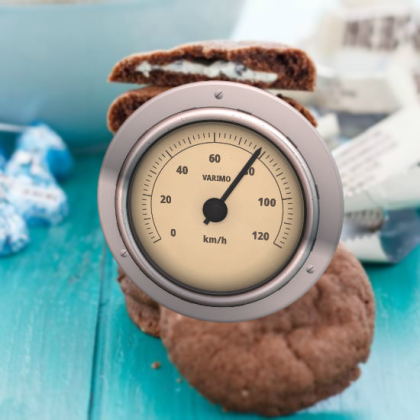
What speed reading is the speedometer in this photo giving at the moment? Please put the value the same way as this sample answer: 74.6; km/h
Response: 78; km/h
